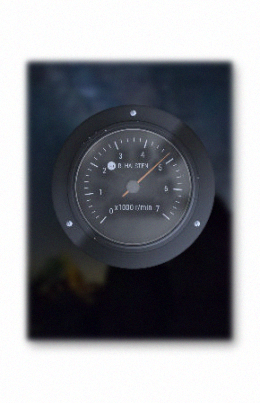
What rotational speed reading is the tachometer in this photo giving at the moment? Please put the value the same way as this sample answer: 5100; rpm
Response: 4800; rpm
